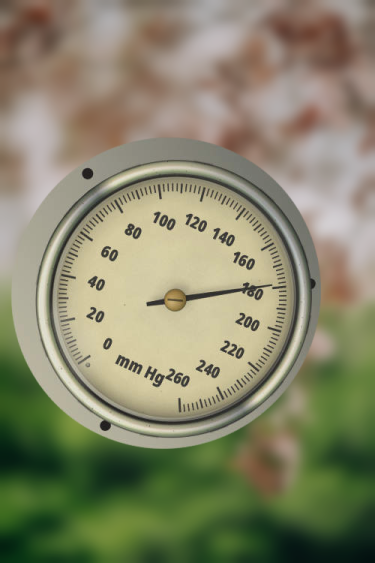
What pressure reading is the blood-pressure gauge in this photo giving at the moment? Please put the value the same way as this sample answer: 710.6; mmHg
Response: 178; mmHg
